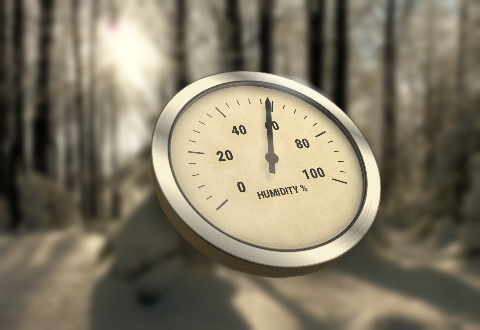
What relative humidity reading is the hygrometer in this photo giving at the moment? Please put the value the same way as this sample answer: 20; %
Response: 58; %
